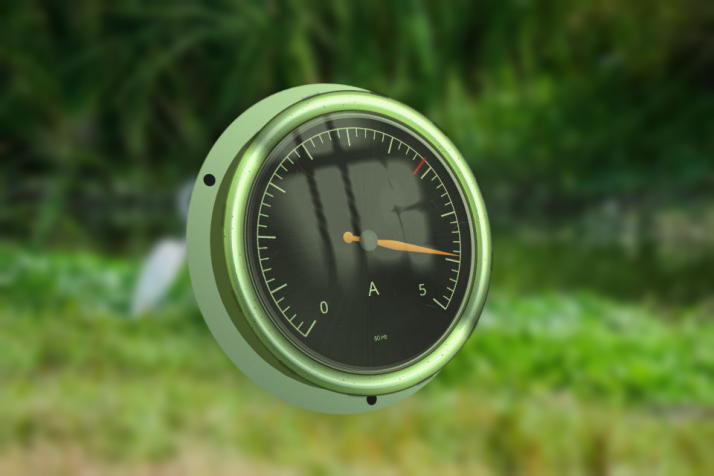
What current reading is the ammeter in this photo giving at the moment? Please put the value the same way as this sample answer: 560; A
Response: 4.45; A
